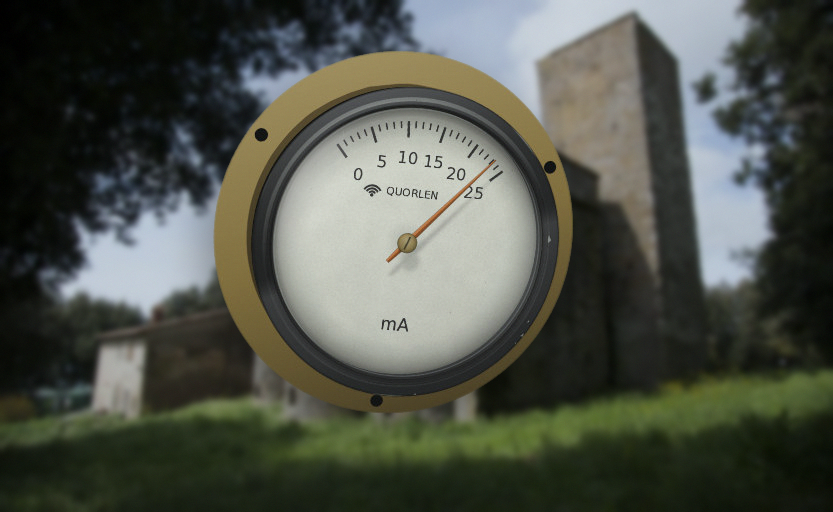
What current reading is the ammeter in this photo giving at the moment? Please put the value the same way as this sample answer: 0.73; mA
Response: 23; mA
